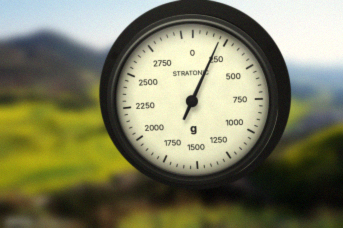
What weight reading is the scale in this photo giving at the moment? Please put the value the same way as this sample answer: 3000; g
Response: 200; g
